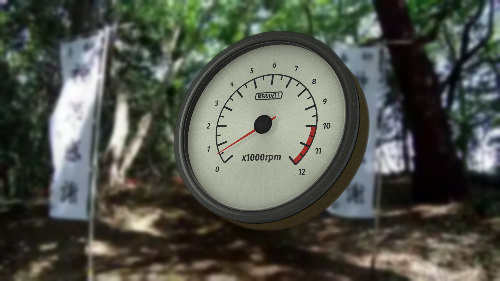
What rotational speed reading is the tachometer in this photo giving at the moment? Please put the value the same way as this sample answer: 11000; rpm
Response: 500; rpm
